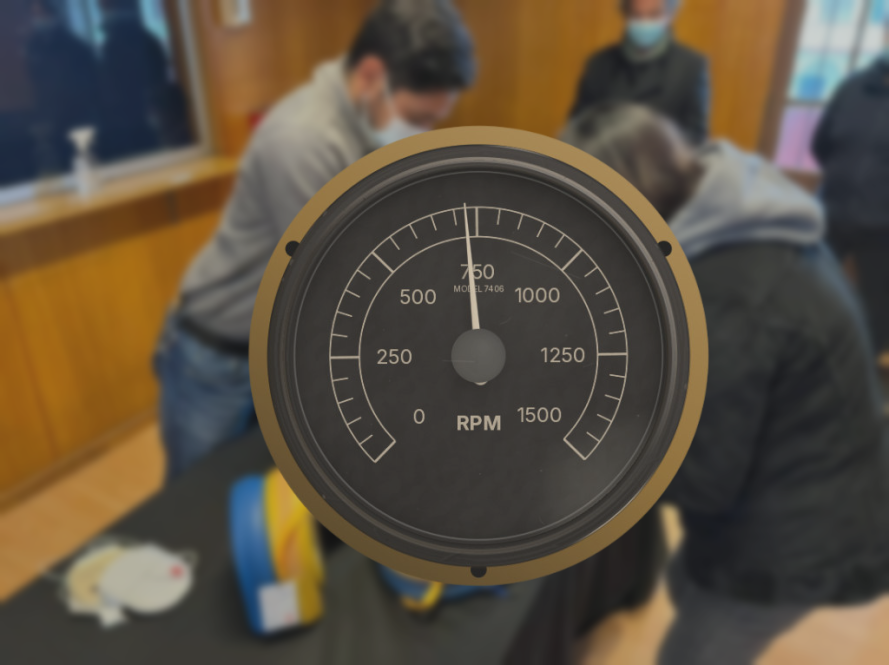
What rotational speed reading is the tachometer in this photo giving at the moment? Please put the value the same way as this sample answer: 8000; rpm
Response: 725; rpm
